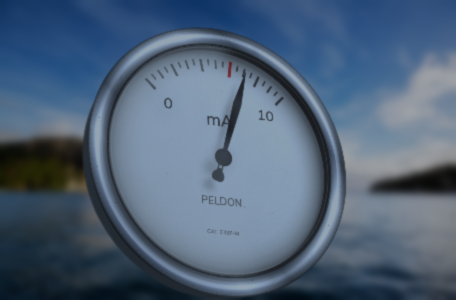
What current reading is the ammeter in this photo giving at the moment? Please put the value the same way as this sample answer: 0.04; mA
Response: 7; mA
